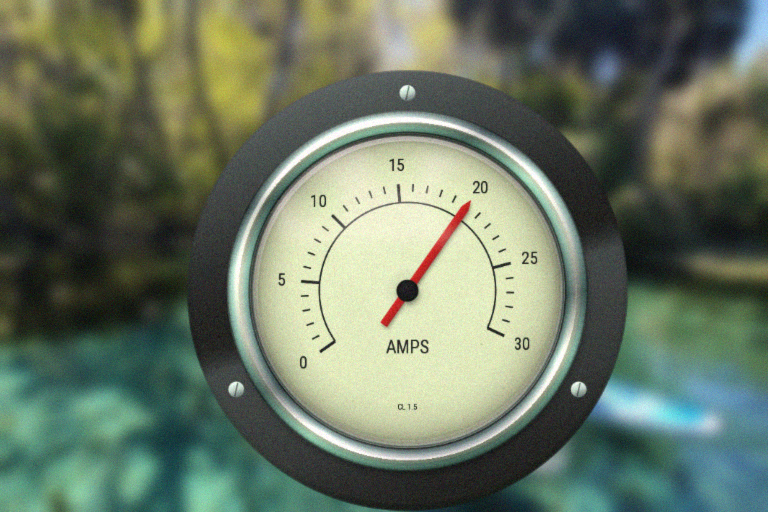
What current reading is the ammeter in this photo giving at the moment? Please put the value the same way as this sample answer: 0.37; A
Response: 20; A
